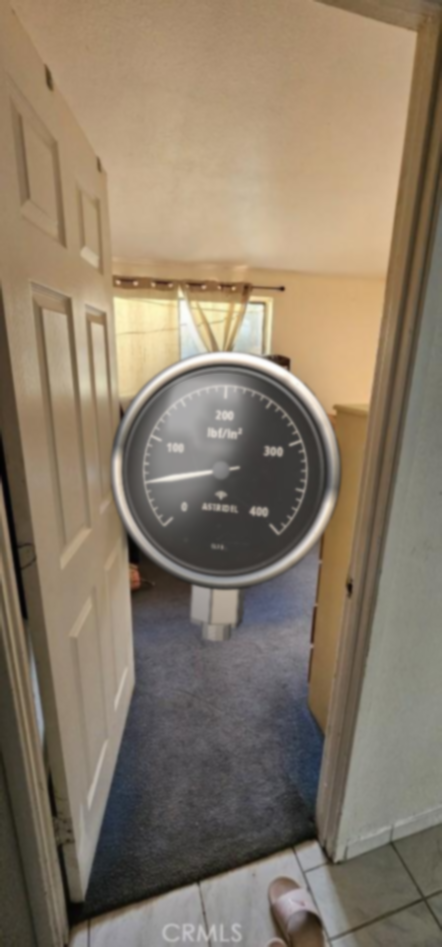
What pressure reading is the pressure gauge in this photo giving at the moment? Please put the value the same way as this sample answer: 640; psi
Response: 50; psi
